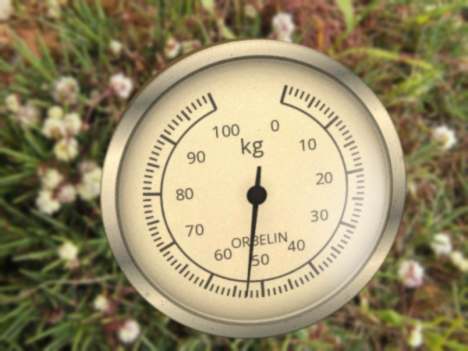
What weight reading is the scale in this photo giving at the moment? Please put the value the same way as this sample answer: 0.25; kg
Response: 53; kg
